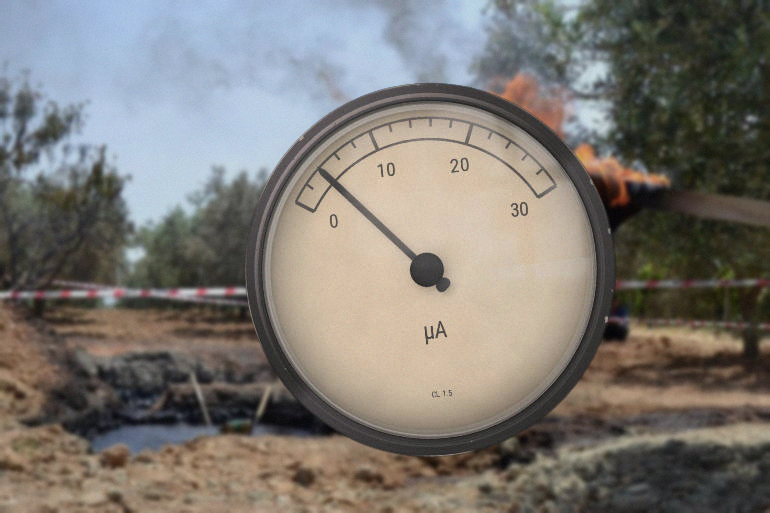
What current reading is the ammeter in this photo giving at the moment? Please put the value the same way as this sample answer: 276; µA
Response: 4; µA
